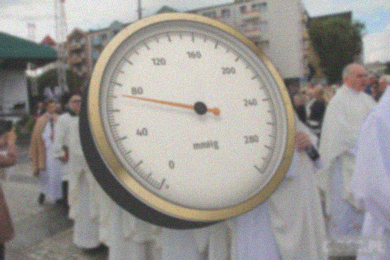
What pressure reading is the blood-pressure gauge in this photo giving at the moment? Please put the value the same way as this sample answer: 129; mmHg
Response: 70; mmHg
